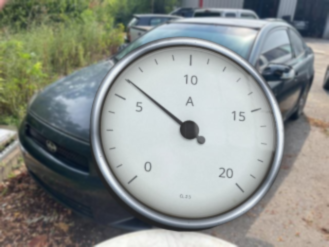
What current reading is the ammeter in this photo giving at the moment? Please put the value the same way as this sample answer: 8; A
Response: 6; A
